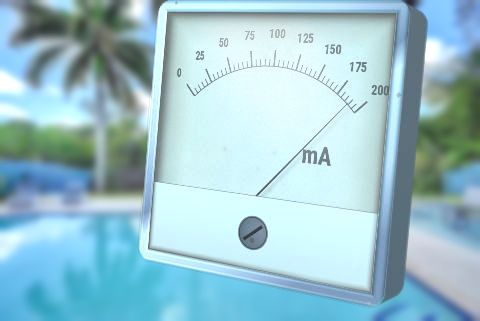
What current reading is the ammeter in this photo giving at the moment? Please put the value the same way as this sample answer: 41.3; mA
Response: 190; mA
